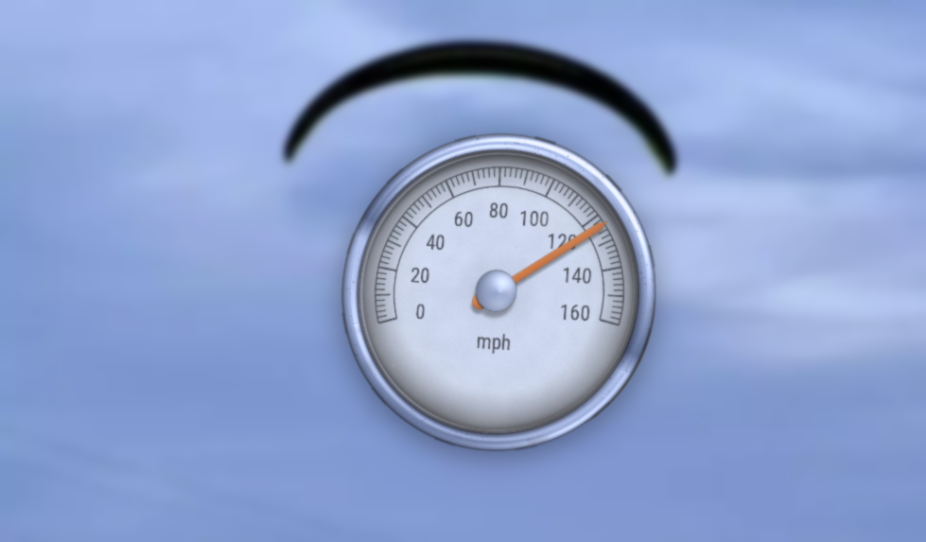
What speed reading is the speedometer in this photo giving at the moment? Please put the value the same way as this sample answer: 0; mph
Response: 124; mph
